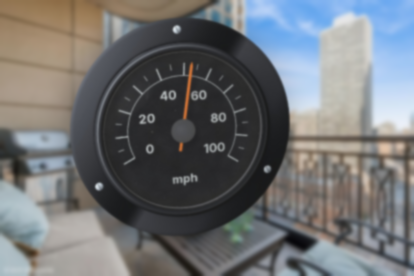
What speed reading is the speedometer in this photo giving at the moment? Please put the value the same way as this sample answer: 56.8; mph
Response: 52.5; mph
